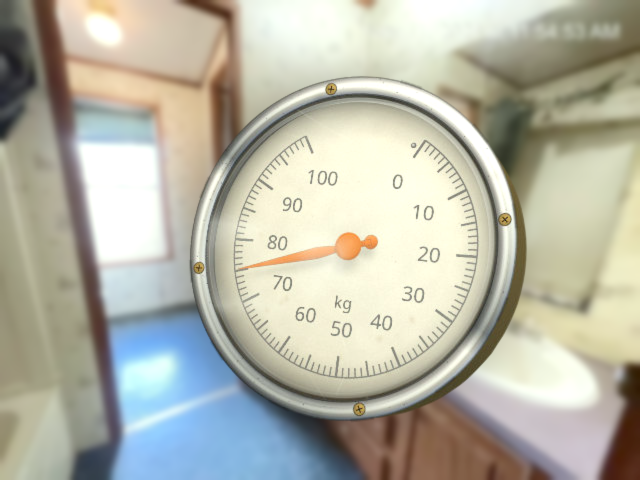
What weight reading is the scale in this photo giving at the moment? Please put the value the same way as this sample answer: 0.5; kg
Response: 75; kg
